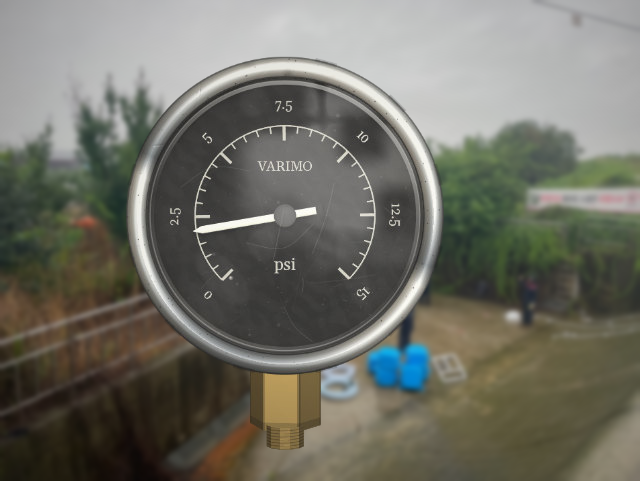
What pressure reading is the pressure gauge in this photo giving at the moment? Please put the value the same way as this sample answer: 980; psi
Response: 2; psi
